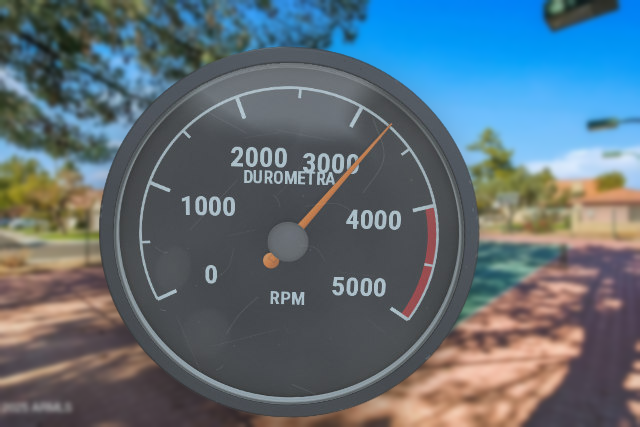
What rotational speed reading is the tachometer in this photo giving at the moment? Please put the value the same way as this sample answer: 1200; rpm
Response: 3250; rpm
